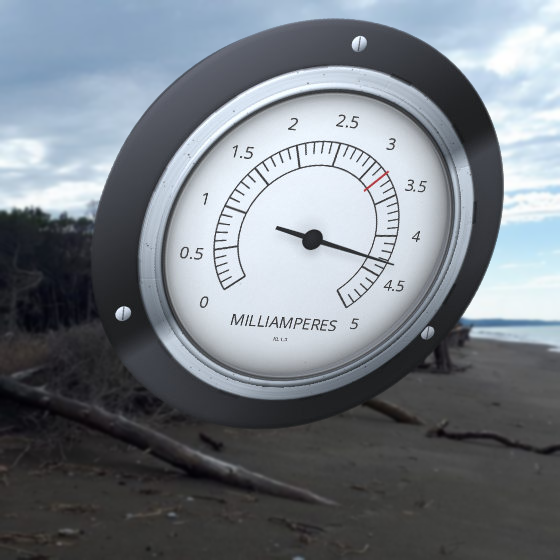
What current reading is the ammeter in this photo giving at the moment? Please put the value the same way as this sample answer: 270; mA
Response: 4.3; mA
